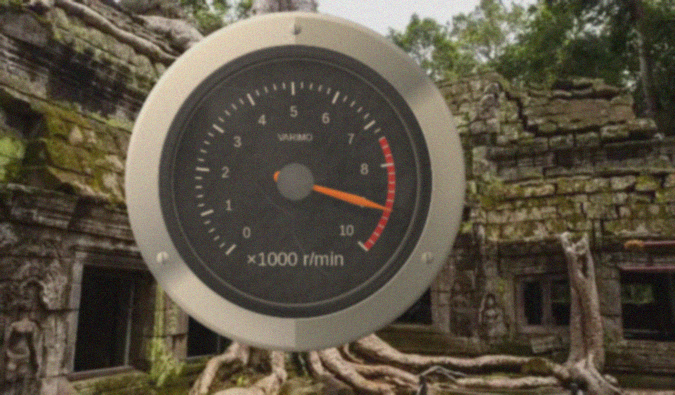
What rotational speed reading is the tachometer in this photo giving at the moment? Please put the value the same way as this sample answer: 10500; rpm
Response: 9000; rpm
